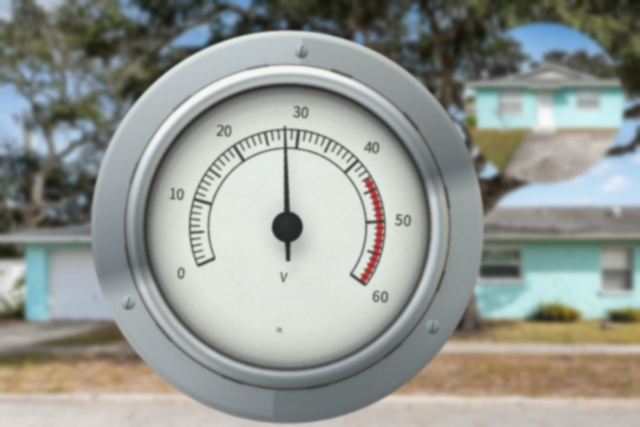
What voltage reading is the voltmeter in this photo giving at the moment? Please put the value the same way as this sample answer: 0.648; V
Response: 28; V
